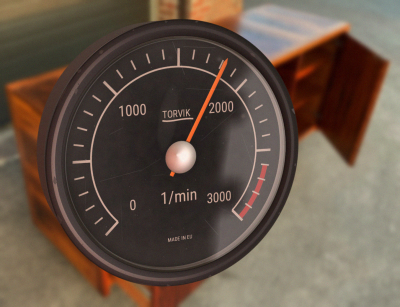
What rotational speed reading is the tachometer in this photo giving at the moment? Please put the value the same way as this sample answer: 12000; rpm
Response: 1800; rpm
